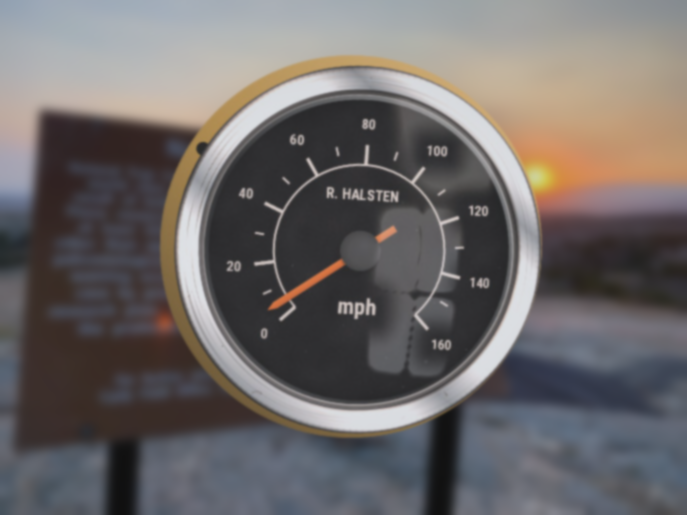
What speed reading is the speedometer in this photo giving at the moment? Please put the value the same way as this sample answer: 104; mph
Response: 5; mph
